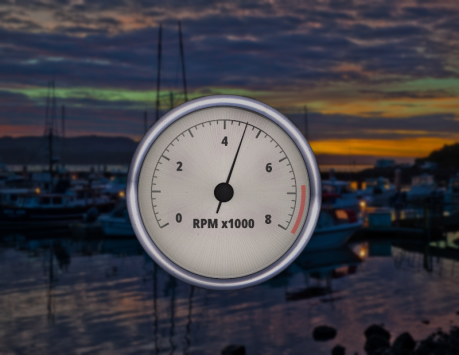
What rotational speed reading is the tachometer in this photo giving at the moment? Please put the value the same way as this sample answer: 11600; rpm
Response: 4600; rpm
